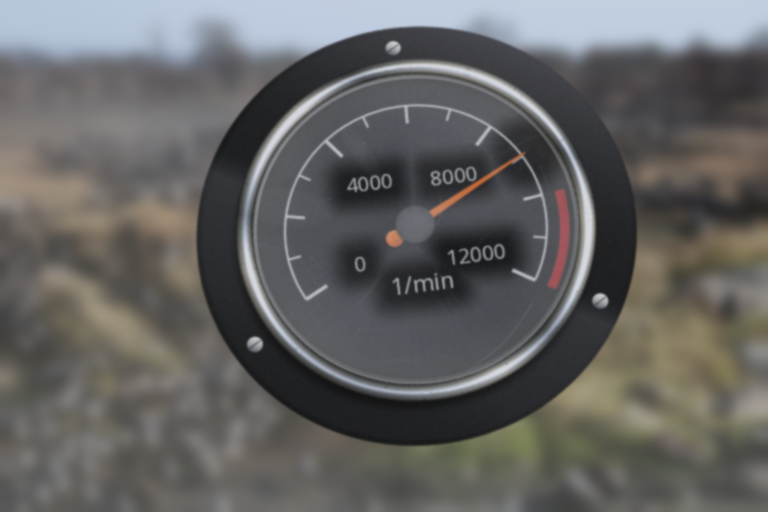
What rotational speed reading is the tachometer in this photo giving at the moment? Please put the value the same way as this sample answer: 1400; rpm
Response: 9000; rpm
